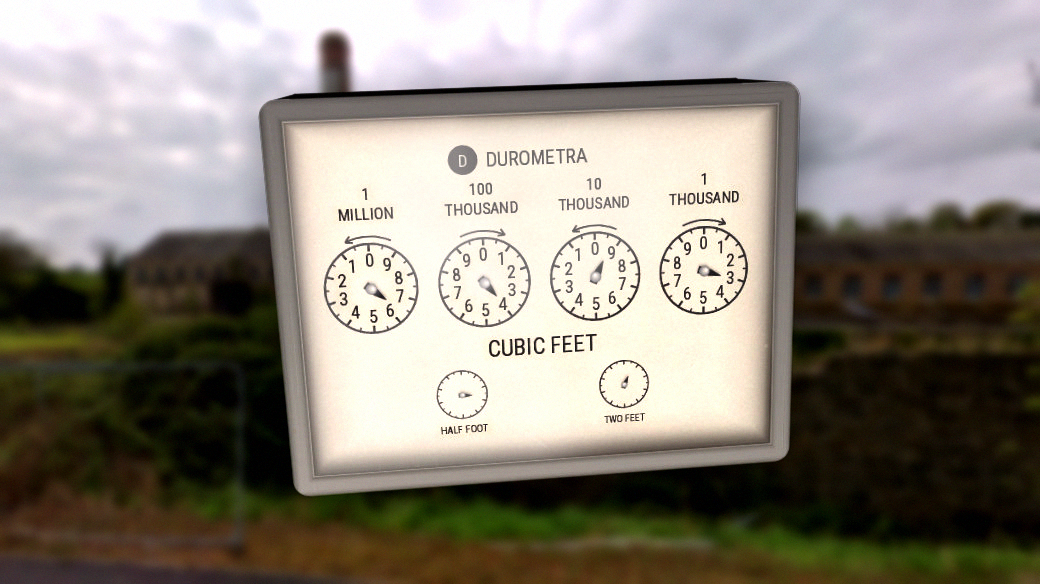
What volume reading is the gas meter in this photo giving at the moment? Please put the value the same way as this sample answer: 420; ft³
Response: 639300; ft³
